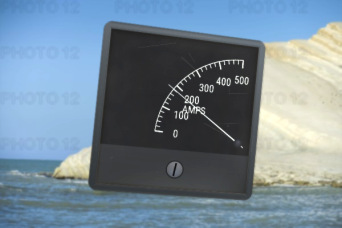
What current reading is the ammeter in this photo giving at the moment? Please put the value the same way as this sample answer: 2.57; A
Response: 180; A
